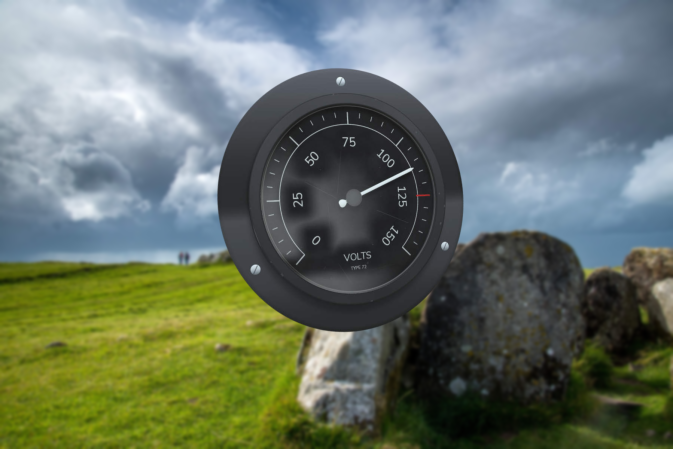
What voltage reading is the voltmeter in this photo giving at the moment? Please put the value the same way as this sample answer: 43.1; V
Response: 112.5; V
